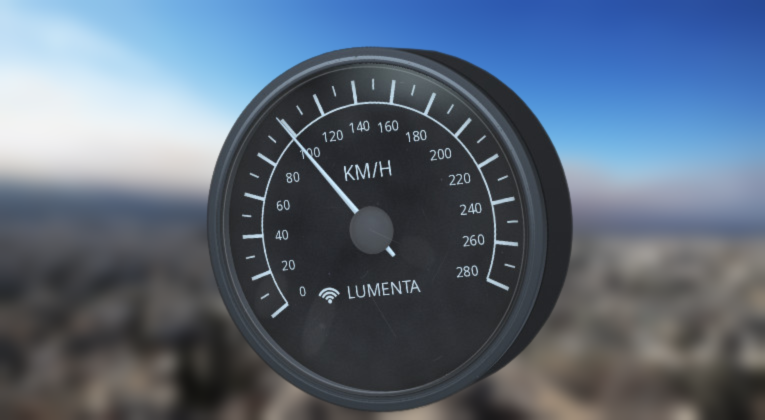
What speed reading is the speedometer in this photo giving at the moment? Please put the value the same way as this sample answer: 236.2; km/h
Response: 100; km/h
